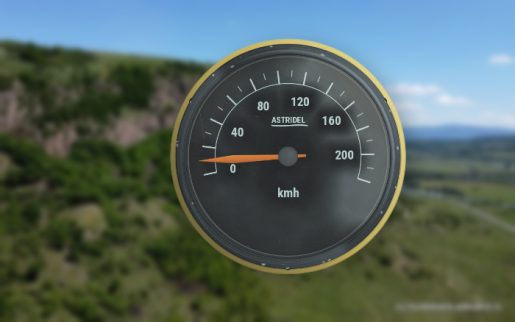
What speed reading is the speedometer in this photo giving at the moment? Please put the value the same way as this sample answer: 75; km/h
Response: 10; km/h
